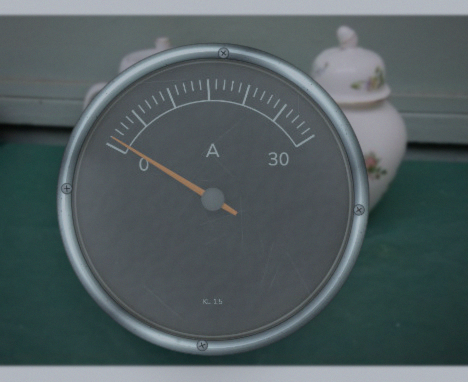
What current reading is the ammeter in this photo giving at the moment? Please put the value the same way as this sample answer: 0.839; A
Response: 1; A
